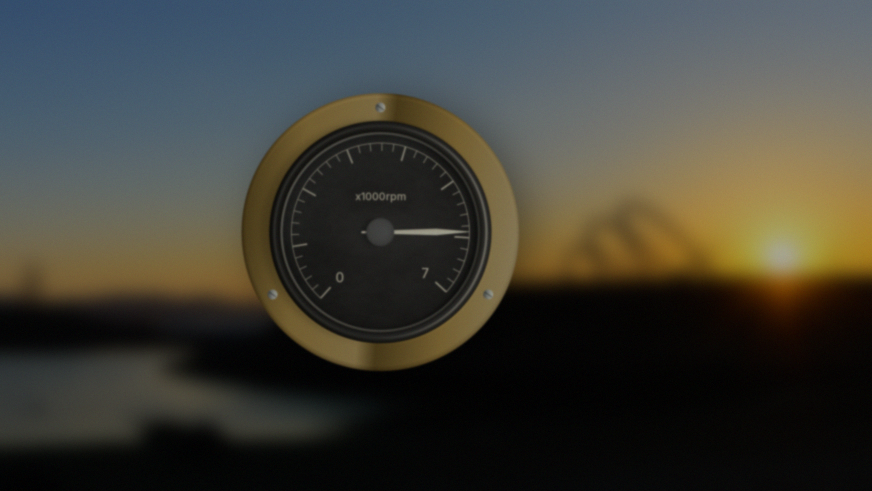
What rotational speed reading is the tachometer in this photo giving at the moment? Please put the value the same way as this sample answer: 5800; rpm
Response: 5900; rpm
